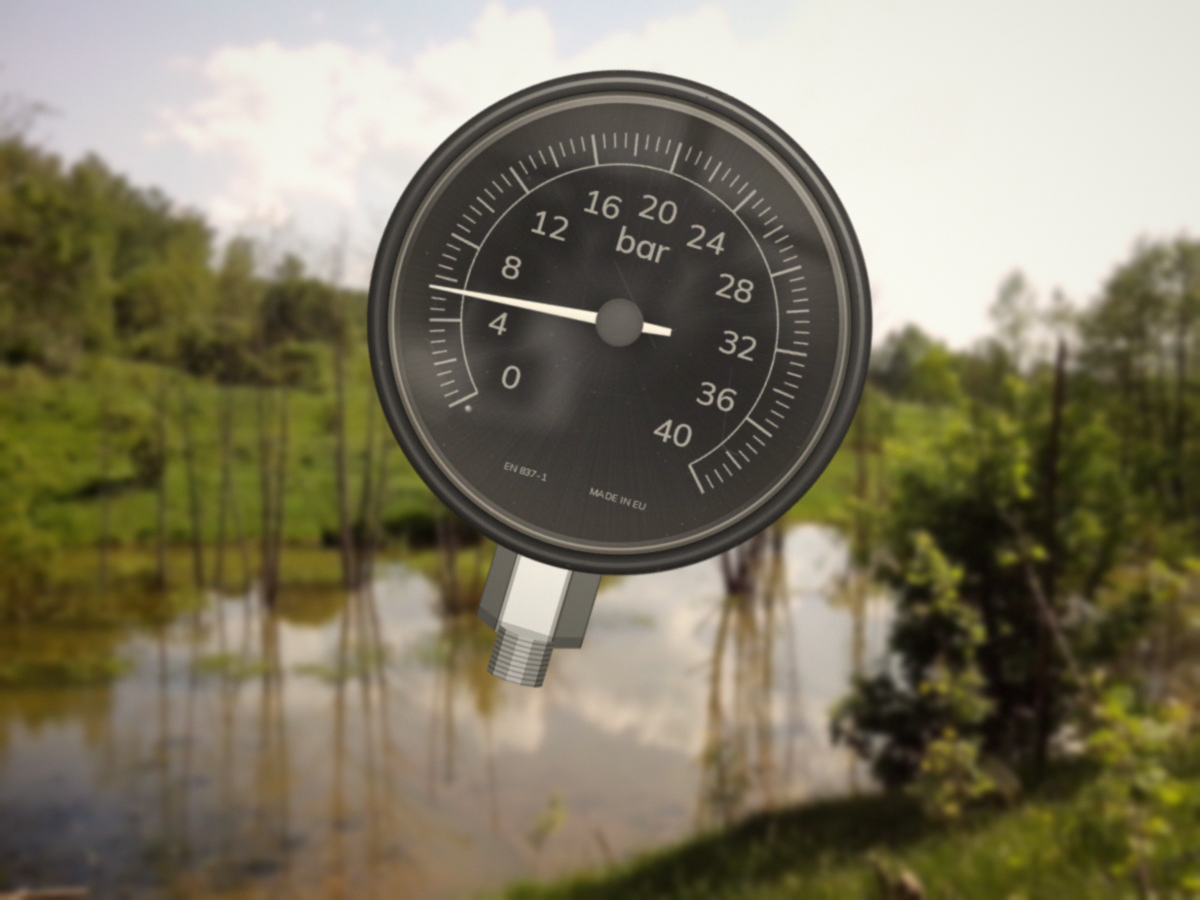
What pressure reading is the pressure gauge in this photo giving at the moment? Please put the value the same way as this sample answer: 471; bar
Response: 5.5; bar
